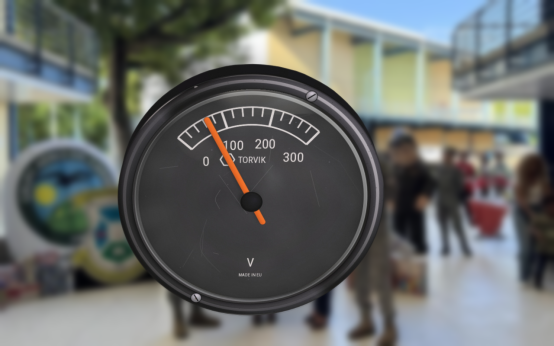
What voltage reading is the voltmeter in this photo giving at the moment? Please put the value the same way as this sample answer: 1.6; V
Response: 70; V
